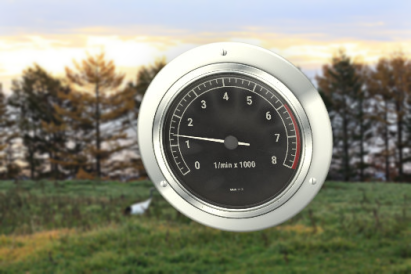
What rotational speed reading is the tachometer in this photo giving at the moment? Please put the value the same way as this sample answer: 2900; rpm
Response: 1400; rpm
